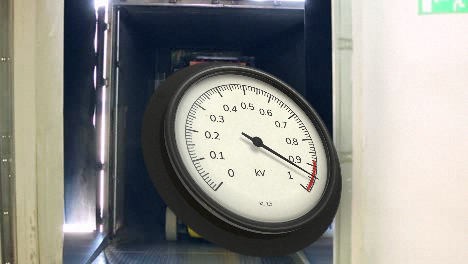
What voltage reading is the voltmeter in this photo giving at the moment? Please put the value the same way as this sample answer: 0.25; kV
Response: 0.95; kV
